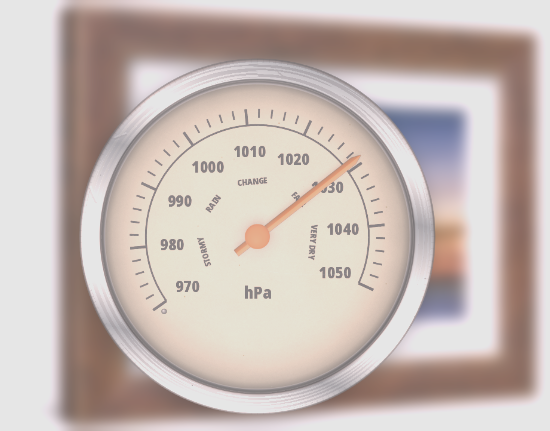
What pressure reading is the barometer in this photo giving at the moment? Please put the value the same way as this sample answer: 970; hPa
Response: 1029; hPa
